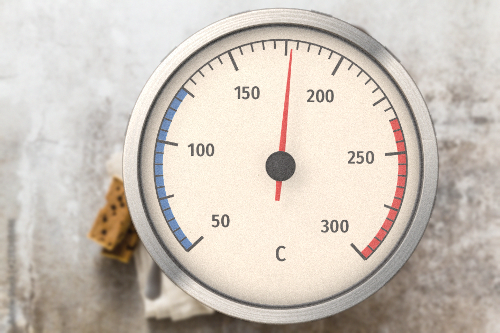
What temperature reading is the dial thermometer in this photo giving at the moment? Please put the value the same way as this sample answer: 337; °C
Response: 177.5; °C
